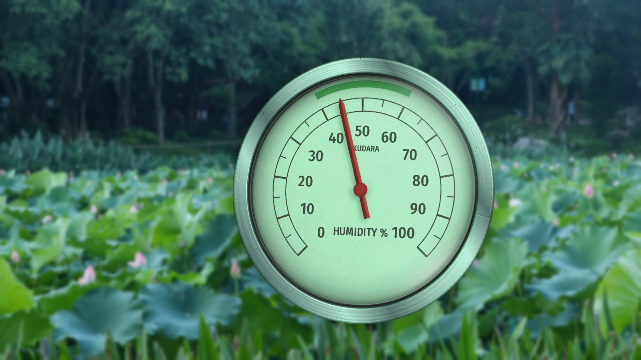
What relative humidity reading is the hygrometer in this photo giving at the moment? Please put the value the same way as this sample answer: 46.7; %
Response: 45; %
